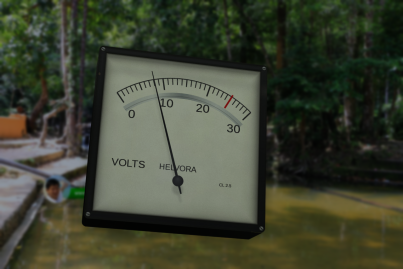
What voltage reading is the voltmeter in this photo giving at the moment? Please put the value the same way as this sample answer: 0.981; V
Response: 8; V
